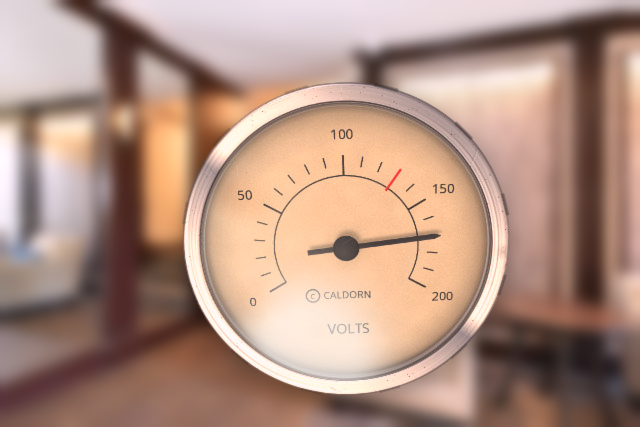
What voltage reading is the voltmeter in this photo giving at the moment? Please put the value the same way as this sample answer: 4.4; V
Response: 170; V
